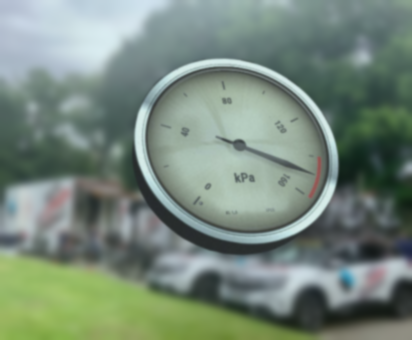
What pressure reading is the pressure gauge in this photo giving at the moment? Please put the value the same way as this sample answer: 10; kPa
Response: 150; kPa
